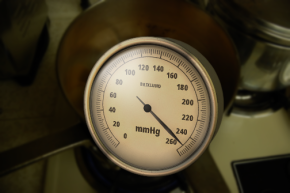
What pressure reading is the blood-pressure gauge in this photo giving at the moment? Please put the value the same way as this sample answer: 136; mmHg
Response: 250; mmHg
